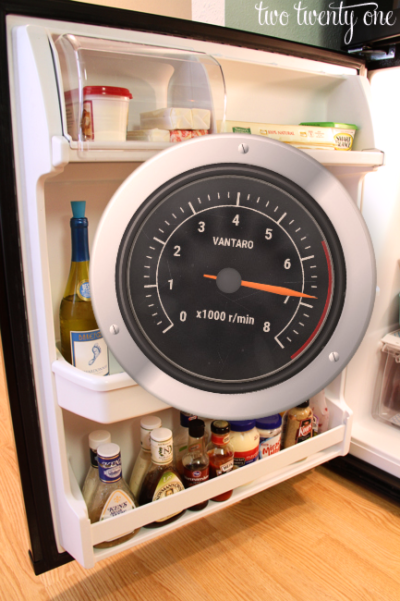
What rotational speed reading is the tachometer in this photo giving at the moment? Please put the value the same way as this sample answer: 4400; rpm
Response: 6800; rpm
